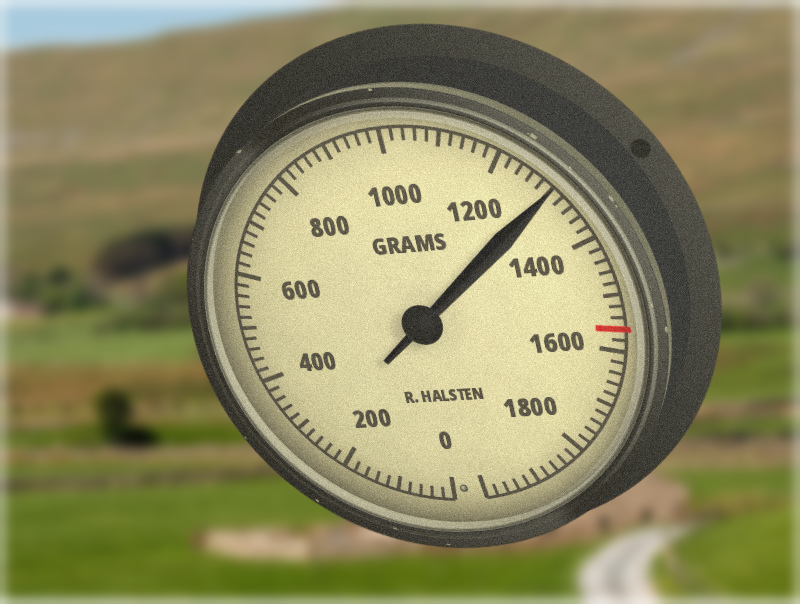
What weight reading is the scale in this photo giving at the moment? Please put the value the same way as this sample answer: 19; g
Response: 1300; g
